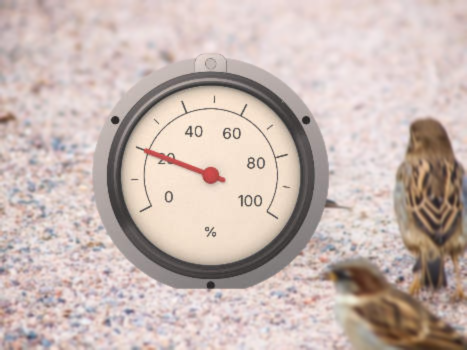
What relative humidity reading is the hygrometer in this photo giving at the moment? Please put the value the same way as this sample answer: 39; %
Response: 20; %
